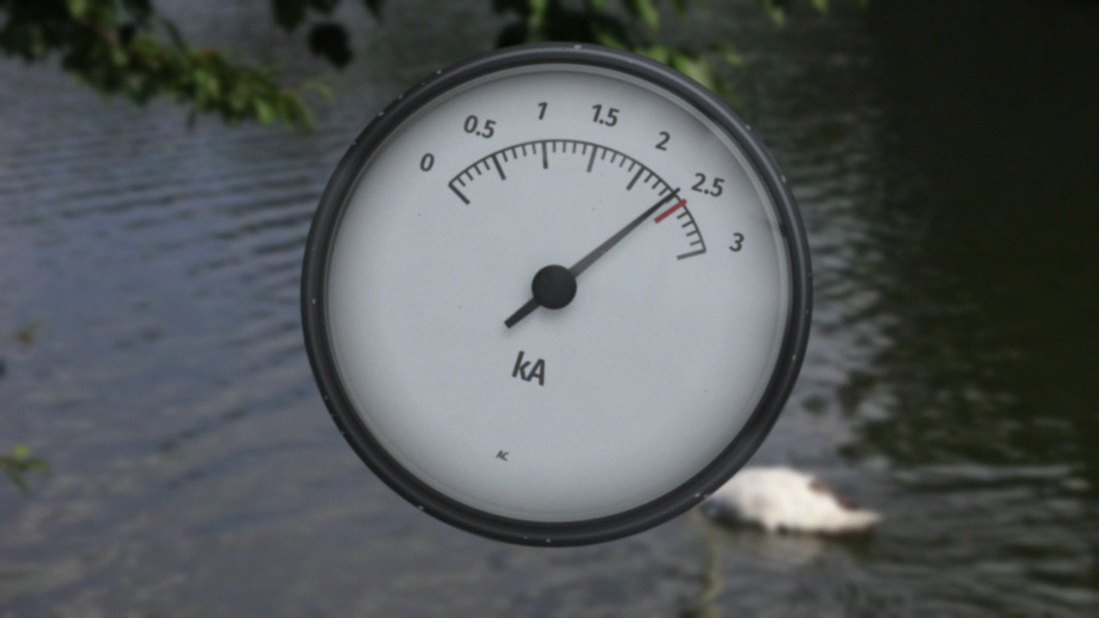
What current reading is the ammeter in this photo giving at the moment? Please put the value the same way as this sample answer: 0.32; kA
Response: 2.4; kA
